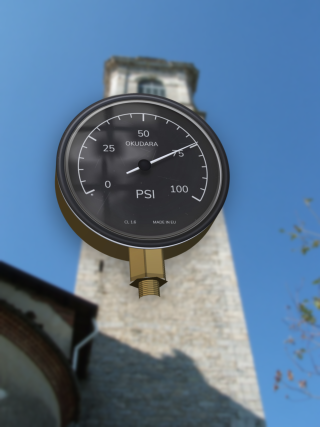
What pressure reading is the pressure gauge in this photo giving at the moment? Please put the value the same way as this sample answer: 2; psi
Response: 75; psi
